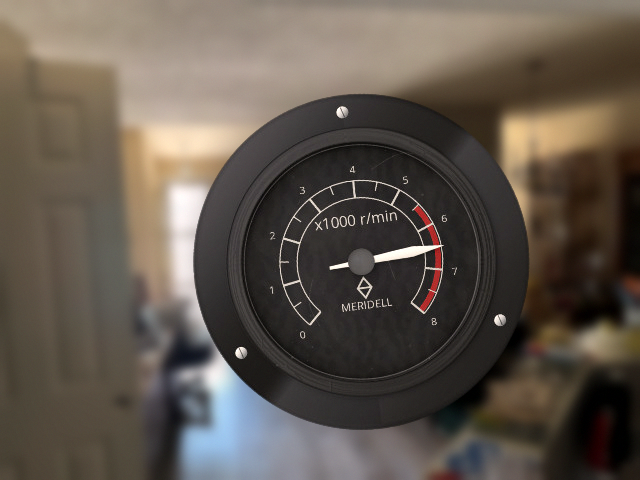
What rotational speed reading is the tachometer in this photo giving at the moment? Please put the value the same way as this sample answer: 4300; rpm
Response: 6500; rpm
